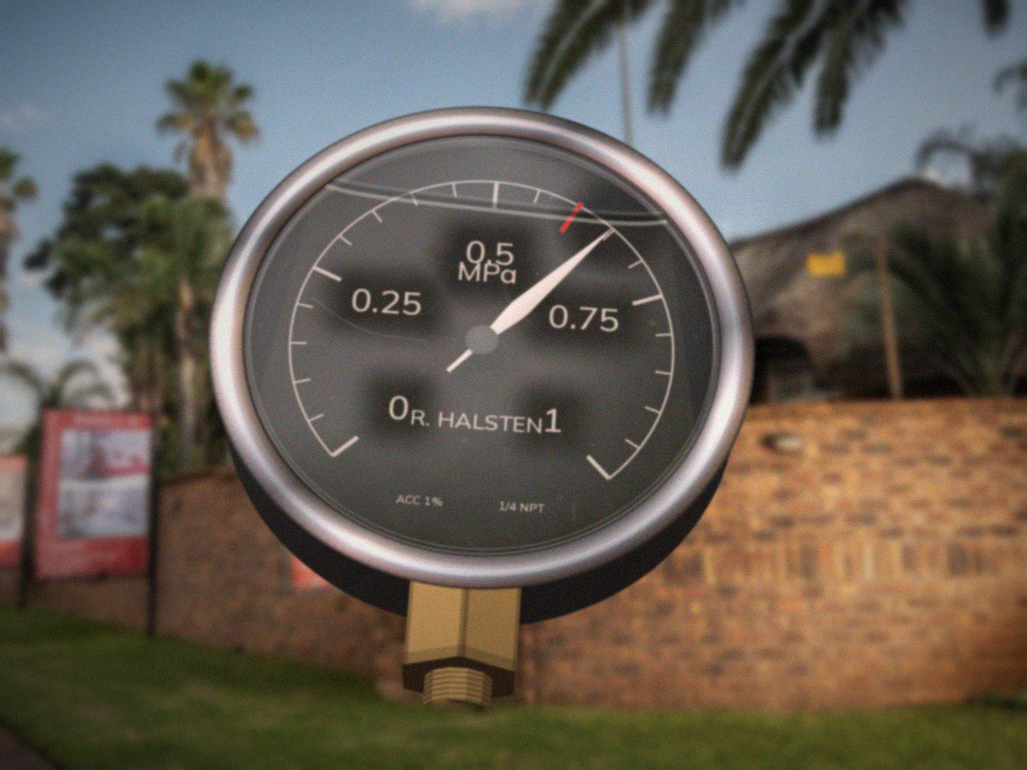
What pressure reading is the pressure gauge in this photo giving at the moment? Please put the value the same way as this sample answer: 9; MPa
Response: 0.65; MPa
